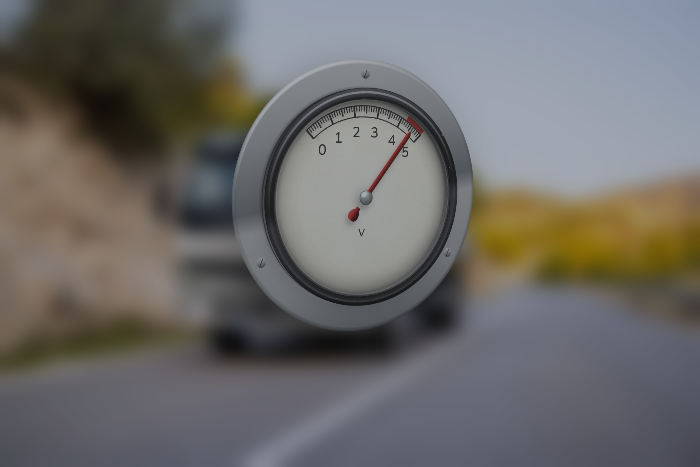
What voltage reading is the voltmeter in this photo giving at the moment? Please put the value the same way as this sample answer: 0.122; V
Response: 4.5; V
